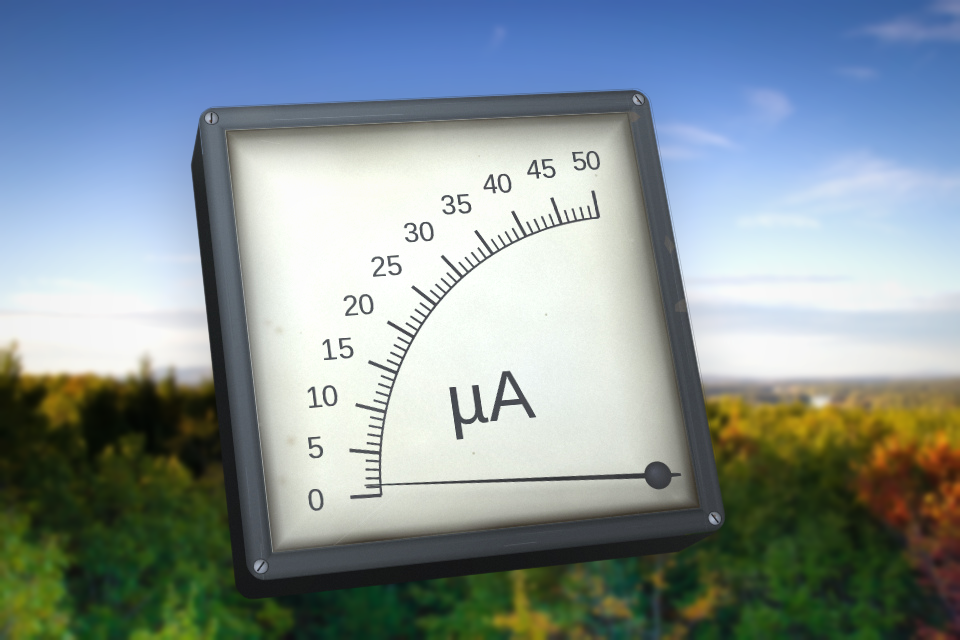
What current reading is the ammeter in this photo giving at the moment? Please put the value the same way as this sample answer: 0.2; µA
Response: 1; µA
